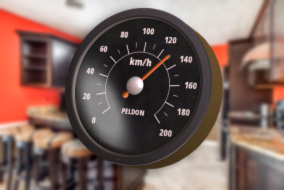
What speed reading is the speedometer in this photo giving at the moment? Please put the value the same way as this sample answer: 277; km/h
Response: 130; km/h
